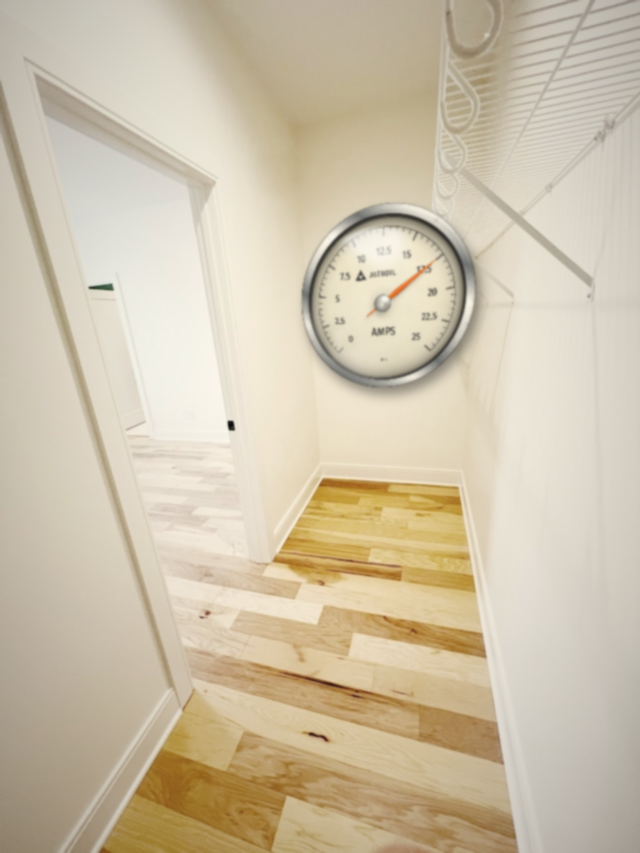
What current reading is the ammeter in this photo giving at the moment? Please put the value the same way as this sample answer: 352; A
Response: 17.5; A
